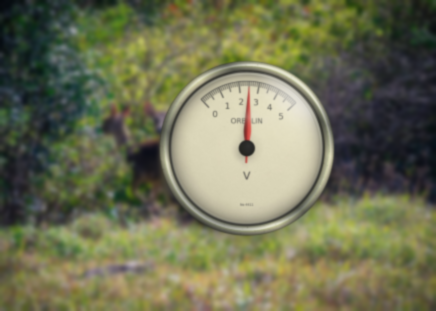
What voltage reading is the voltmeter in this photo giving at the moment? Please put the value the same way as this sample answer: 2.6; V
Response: 2.5; V
